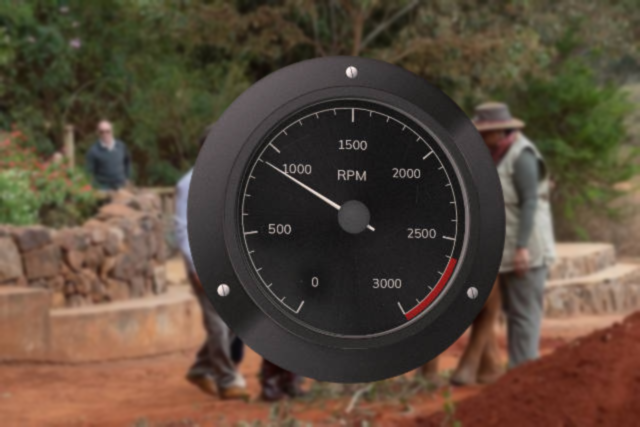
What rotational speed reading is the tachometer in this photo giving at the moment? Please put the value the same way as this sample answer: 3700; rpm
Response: 900; rpm
